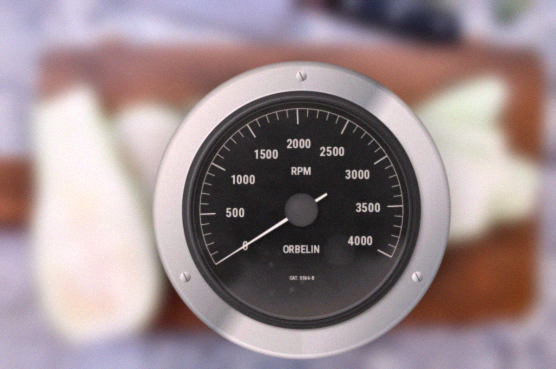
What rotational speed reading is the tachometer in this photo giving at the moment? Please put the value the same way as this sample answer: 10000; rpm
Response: 0; rpm
